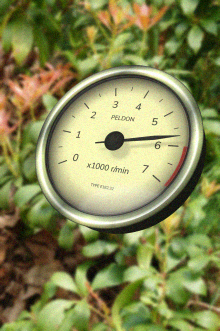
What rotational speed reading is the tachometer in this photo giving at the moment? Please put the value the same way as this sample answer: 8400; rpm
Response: 5750; rpm
